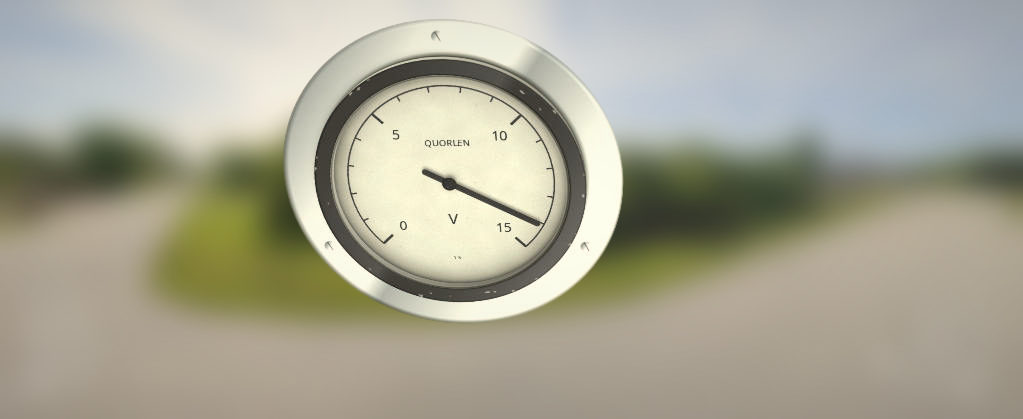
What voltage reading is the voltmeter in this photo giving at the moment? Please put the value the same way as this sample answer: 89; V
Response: 14; V
